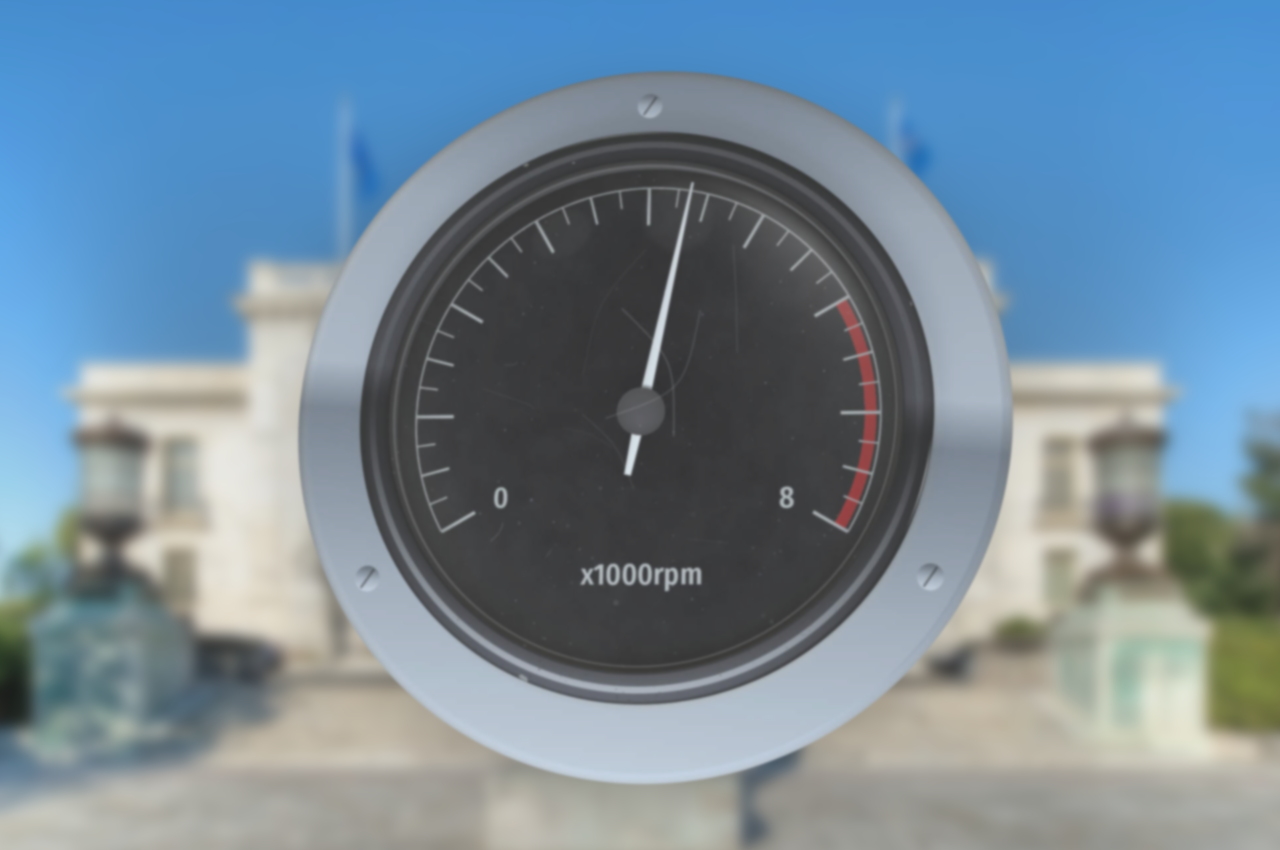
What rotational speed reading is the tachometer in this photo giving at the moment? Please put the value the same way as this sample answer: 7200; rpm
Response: 4375; rpm
